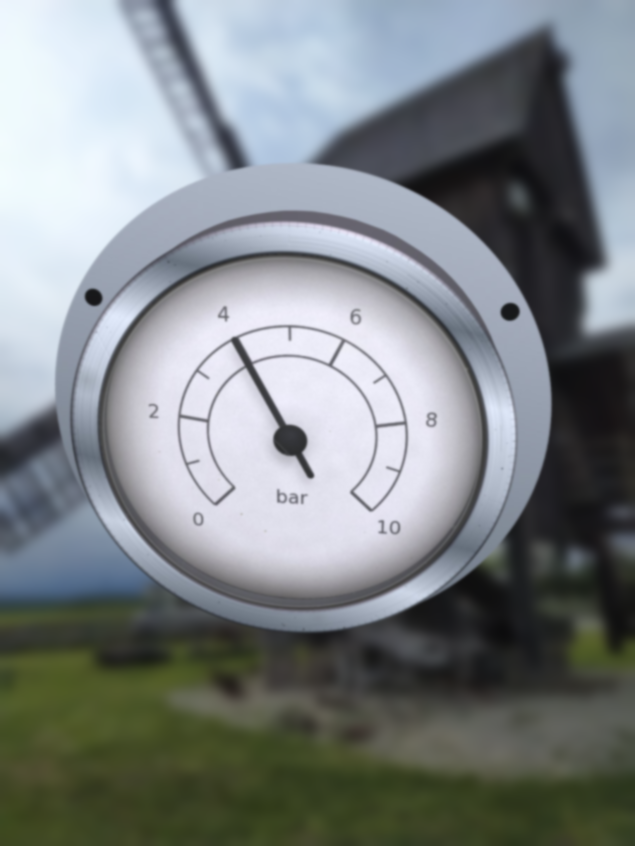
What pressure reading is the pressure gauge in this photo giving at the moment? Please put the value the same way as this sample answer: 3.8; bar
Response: 4; bar
